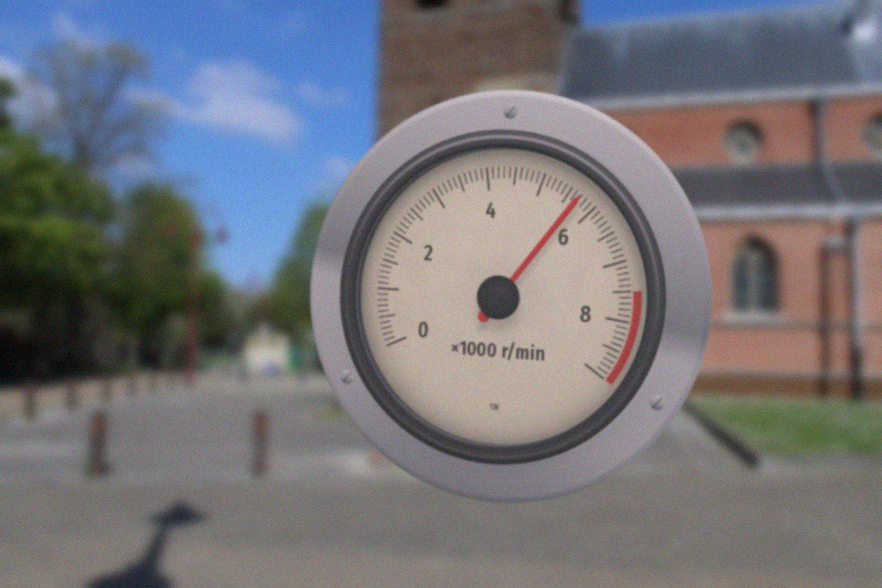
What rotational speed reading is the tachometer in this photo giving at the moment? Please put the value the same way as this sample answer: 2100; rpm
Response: 5700; rpm
